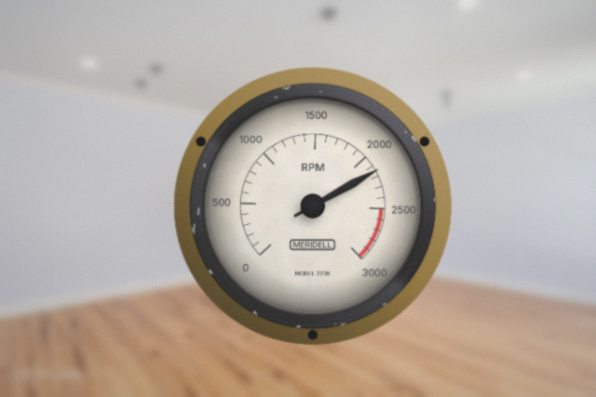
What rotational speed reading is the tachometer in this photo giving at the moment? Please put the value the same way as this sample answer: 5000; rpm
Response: 2150; rpm
